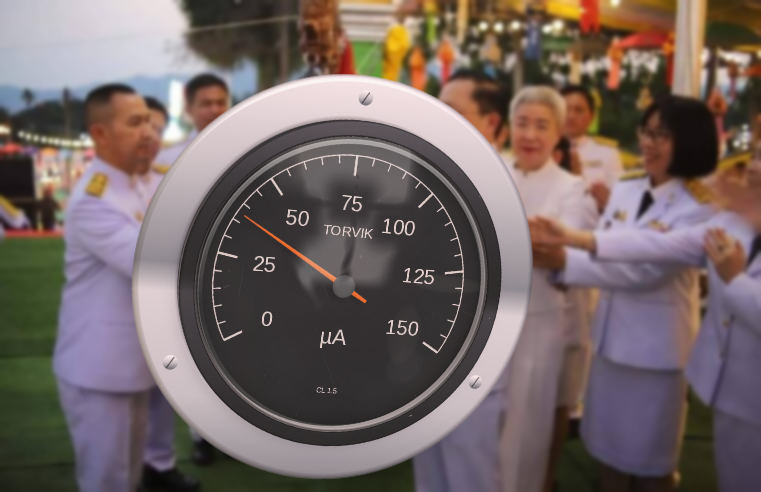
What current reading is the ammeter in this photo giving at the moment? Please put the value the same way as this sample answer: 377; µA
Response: 37.5; µA
